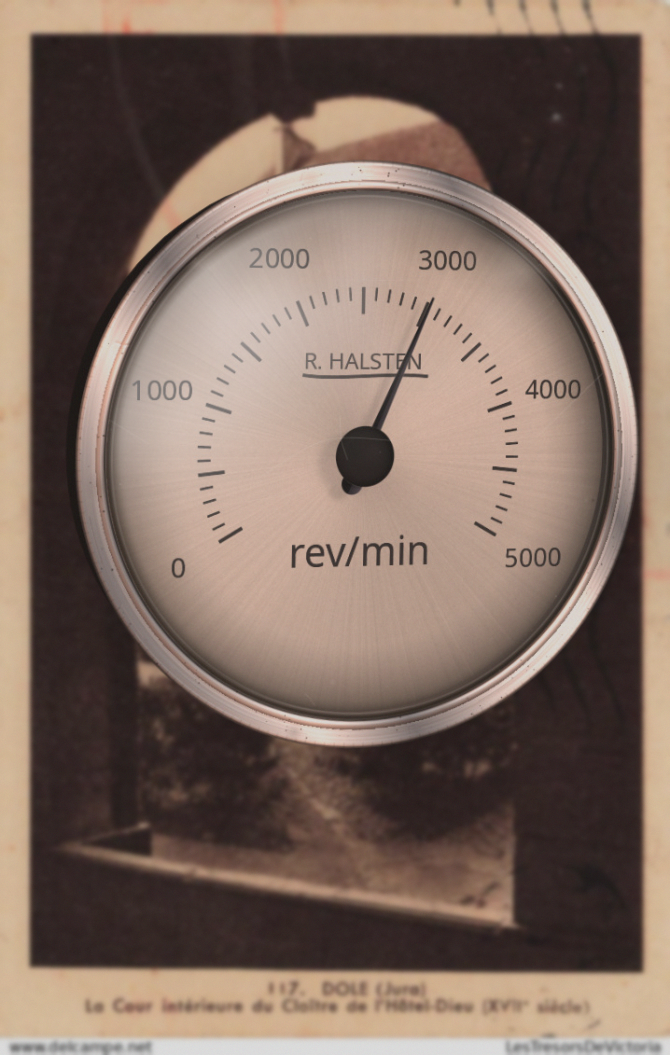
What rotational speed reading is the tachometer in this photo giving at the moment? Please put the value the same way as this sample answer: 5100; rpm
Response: 3000; rpm
